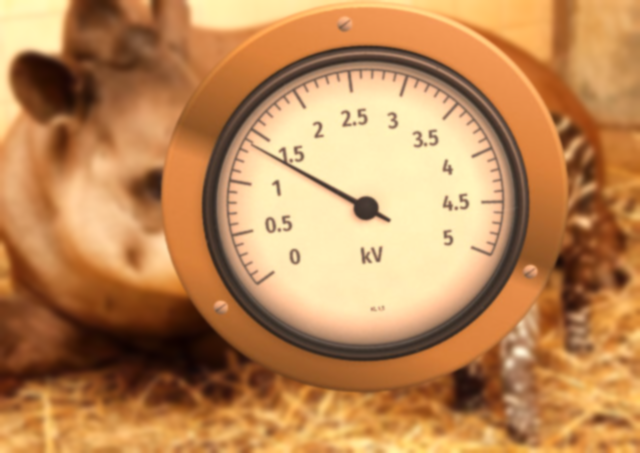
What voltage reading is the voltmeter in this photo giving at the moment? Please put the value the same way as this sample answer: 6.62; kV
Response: 1.4; kV
